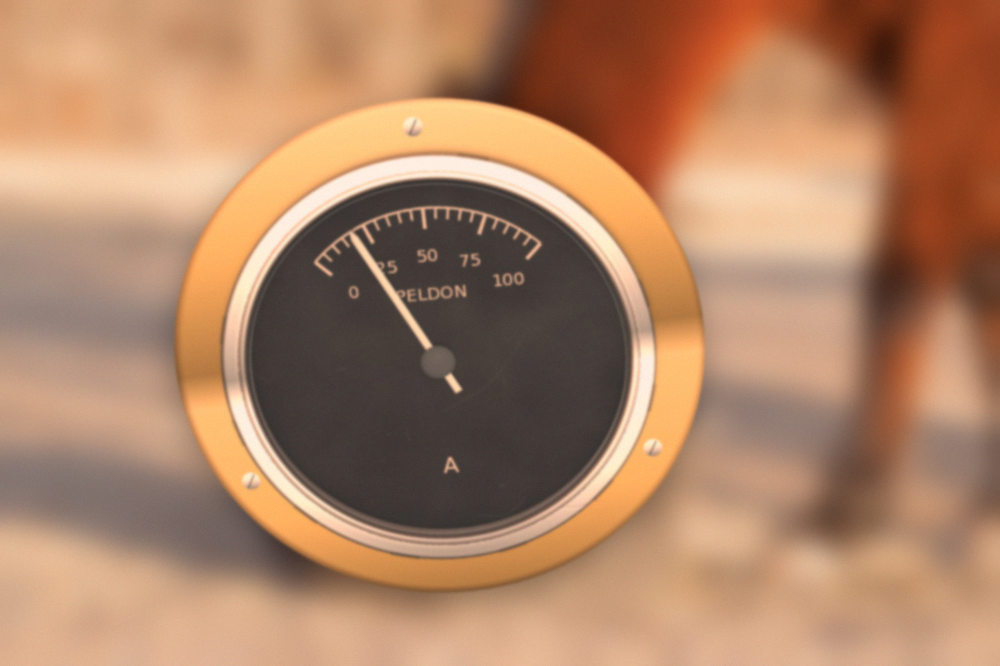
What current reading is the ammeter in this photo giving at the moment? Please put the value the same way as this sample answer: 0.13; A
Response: 20; A
